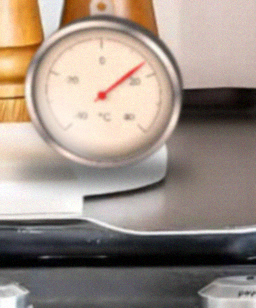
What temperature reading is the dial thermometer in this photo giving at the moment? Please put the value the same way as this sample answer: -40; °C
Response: 15; °C
